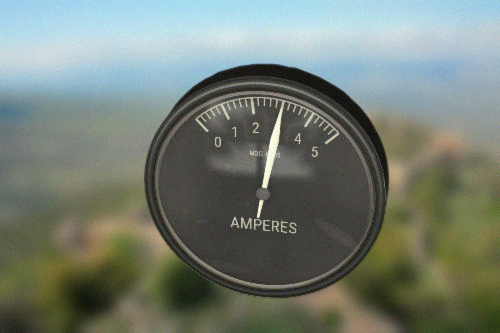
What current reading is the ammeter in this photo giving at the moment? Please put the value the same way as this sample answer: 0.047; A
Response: 3; A
